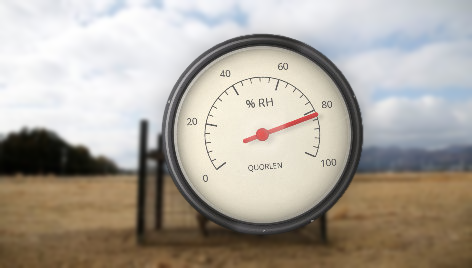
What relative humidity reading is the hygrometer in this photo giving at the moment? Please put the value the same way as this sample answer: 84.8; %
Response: 82; %
